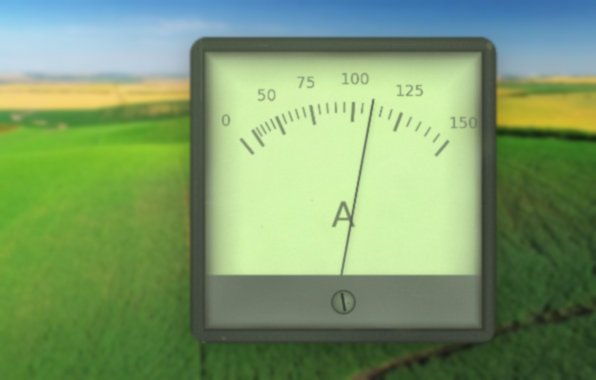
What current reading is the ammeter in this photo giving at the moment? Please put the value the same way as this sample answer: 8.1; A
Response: 110; A
